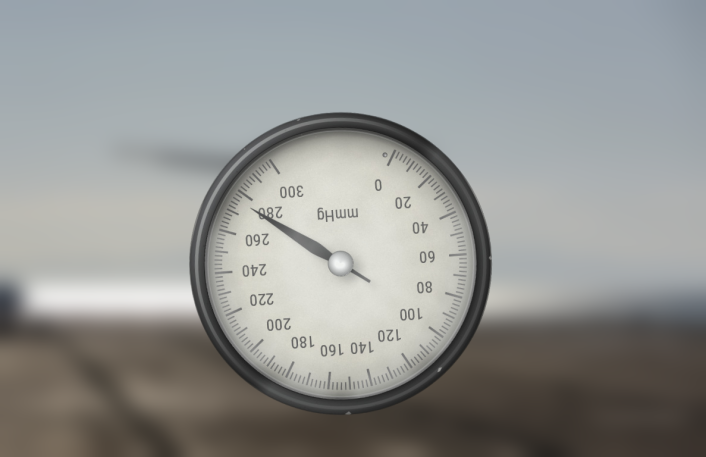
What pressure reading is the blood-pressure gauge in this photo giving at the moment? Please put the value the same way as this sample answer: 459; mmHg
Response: 276; mmHg
